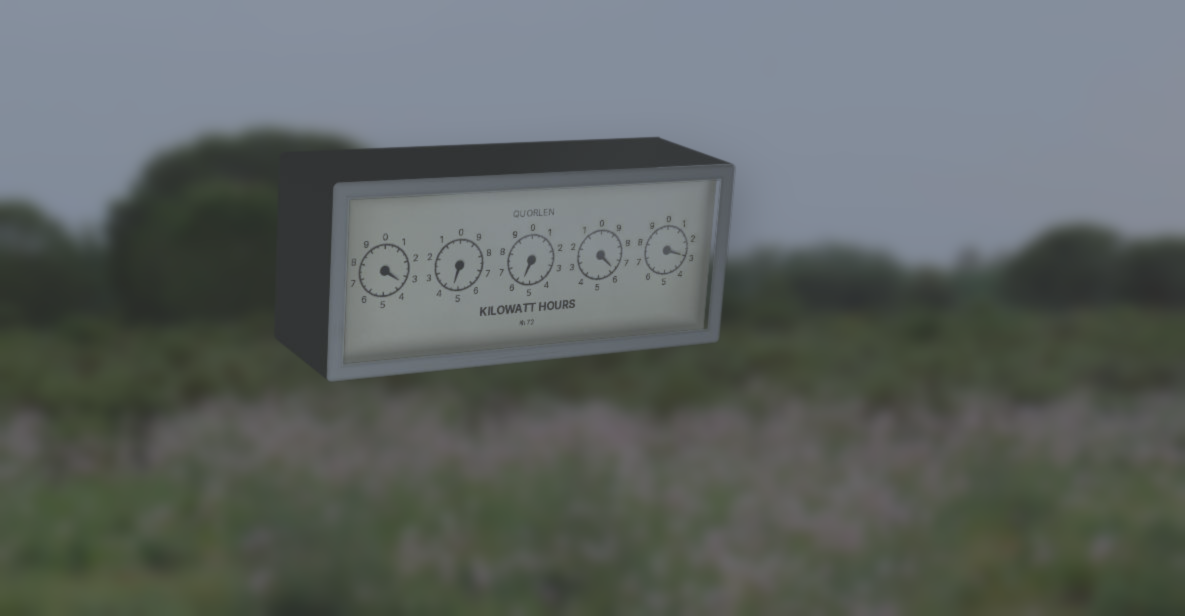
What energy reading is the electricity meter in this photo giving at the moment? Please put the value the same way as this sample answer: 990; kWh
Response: 34563; kWh
